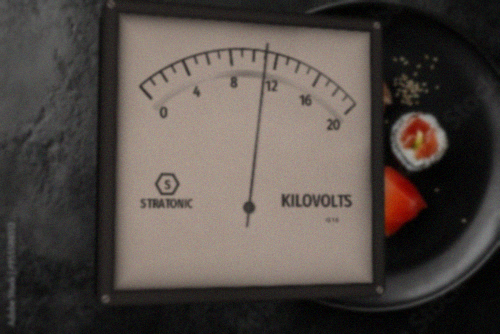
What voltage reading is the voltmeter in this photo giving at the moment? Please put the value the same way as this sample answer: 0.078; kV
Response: 11; kV
